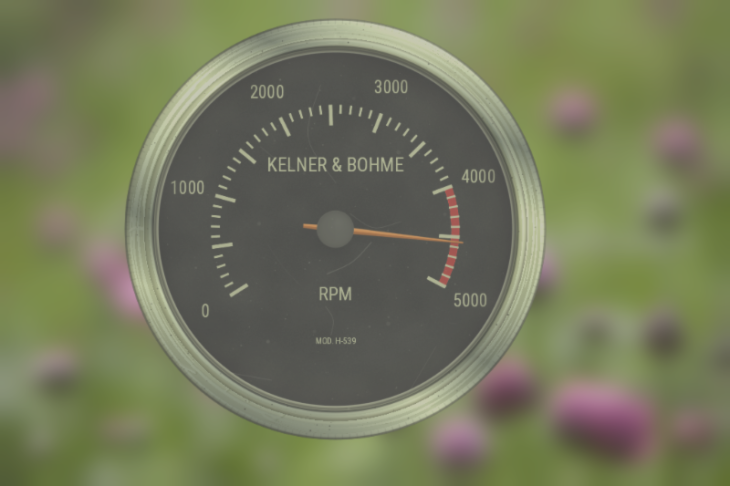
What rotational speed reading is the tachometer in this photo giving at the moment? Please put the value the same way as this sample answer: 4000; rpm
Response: 4550; rpm
